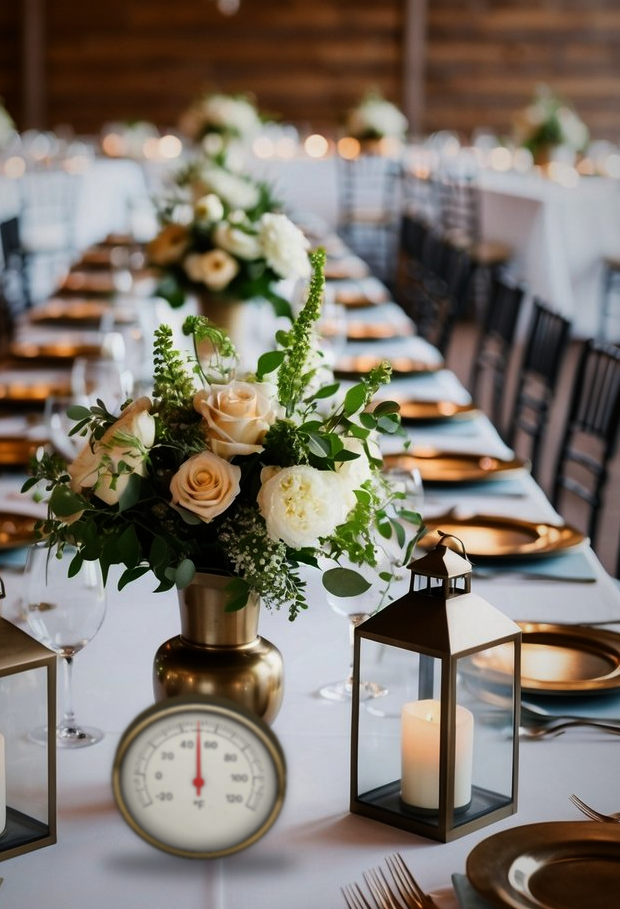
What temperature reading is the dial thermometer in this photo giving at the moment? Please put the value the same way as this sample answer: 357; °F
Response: 50; °F
